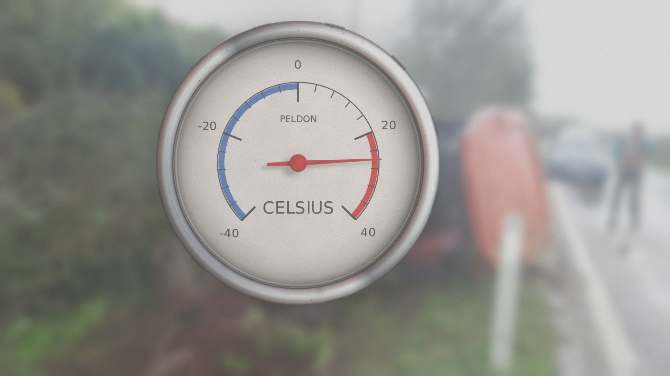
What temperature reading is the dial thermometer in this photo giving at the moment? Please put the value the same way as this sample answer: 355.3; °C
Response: 26; °C
